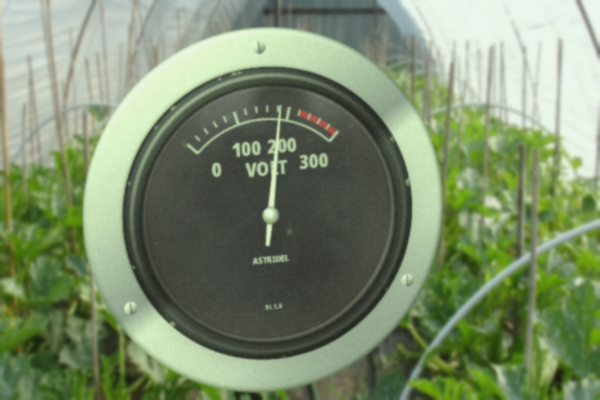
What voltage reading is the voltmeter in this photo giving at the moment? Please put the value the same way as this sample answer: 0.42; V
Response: 180; V
